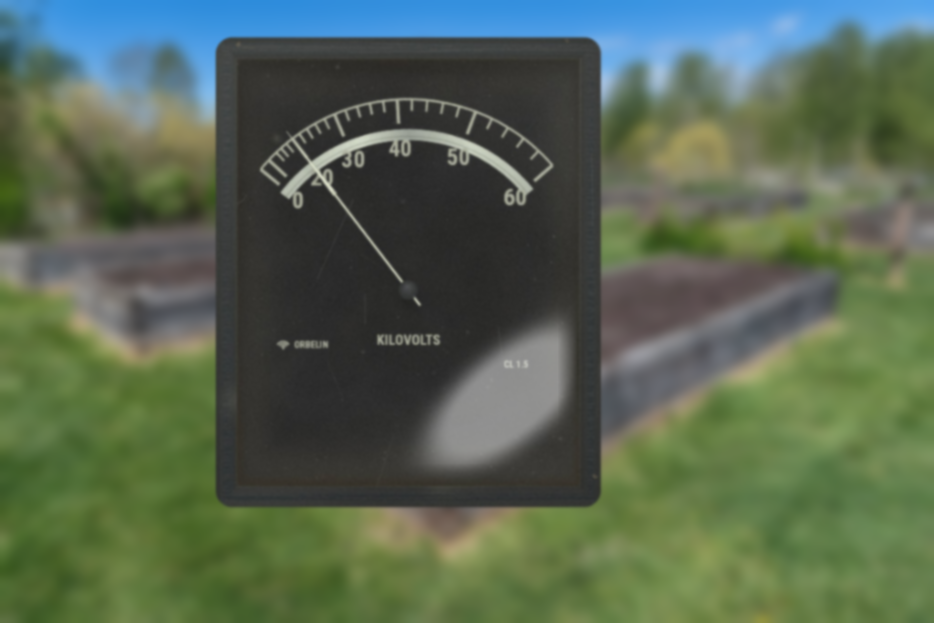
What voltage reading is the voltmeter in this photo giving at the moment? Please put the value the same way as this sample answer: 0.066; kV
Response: 20; kV
